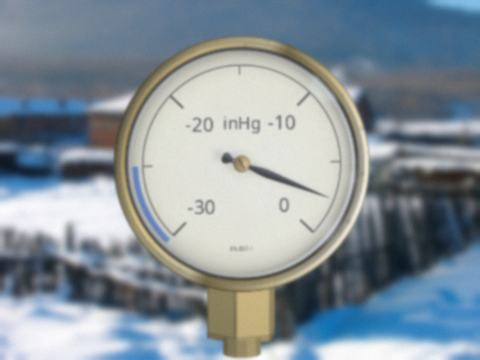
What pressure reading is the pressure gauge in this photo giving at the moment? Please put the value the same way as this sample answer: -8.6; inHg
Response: -2.5; inHg
